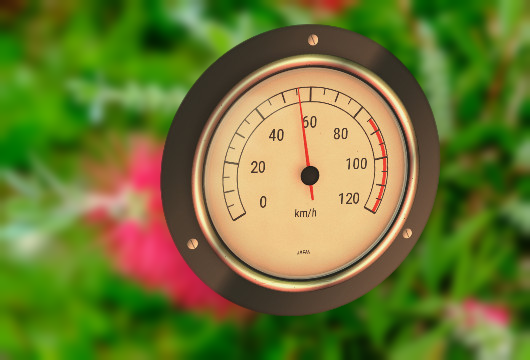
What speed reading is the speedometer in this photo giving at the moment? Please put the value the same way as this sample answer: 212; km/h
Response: 55; km/h
